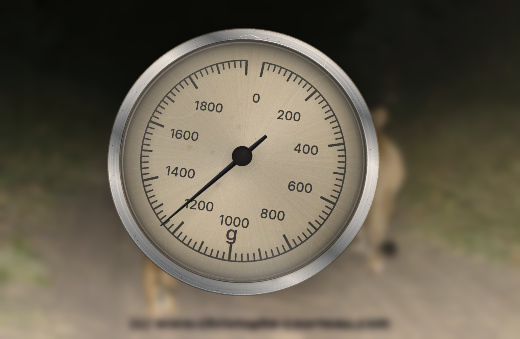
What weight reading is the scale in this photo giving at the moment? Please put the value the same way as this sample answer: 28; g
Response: 1240; g
